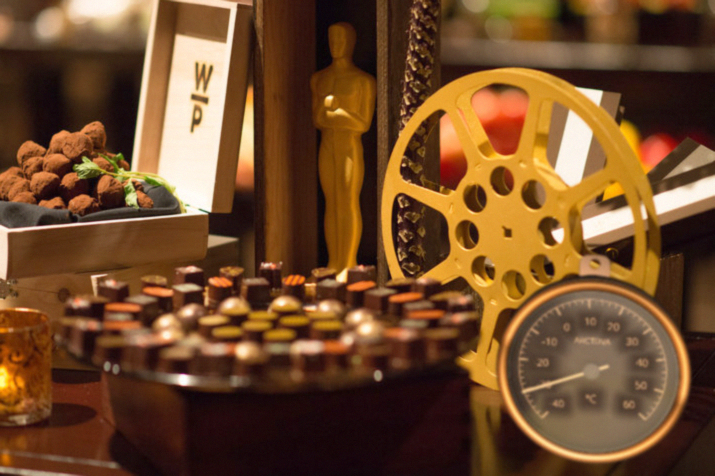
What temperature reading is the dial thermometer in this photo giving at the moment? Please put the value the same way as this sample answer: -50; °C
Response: -30; °C
